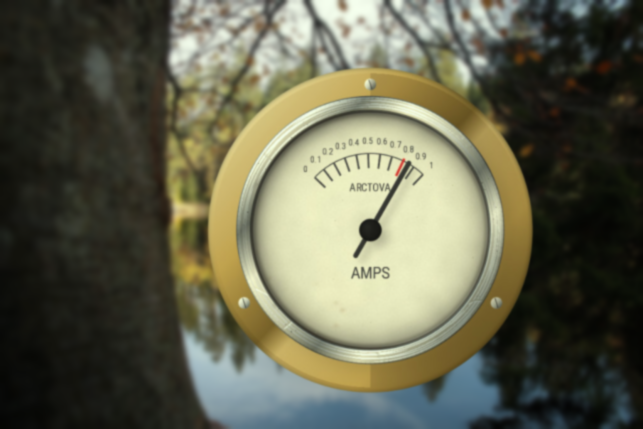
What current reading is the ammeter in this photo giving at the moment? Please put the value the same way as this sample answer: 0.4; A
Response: 0.85; A
